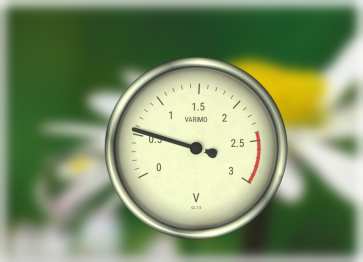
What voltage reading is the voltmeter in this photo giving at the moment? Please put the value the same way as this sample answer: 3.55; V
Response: 0.55; V
